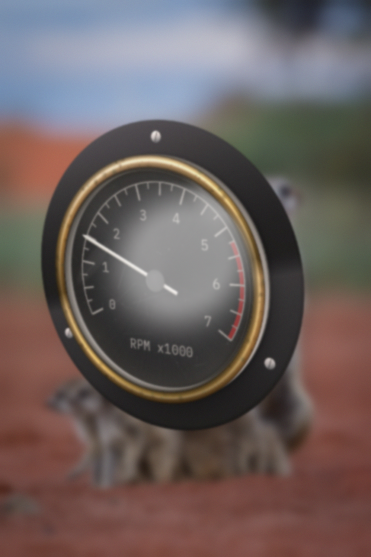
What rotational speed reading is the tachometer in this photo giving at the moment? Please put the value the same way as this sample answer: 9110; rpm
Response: 1500; rpm
